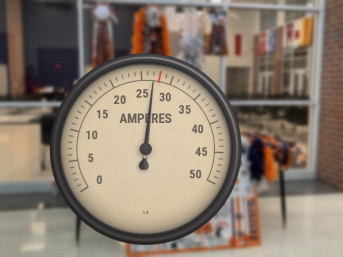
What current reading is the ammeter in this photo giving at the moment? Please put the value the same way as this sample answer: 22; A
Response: 27; A
